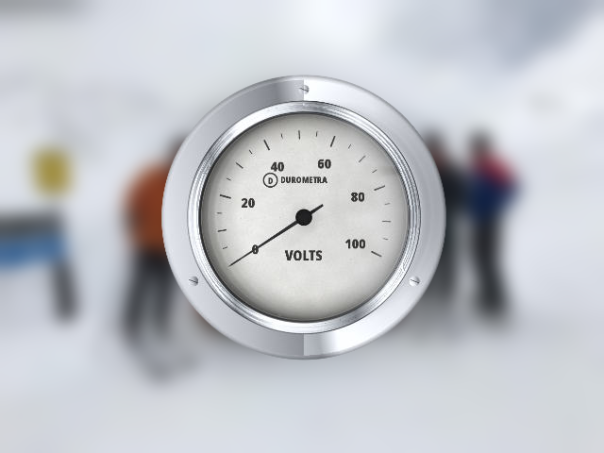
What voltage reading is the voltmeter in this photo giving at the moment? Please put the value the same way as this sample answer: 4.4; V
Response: 0; V
